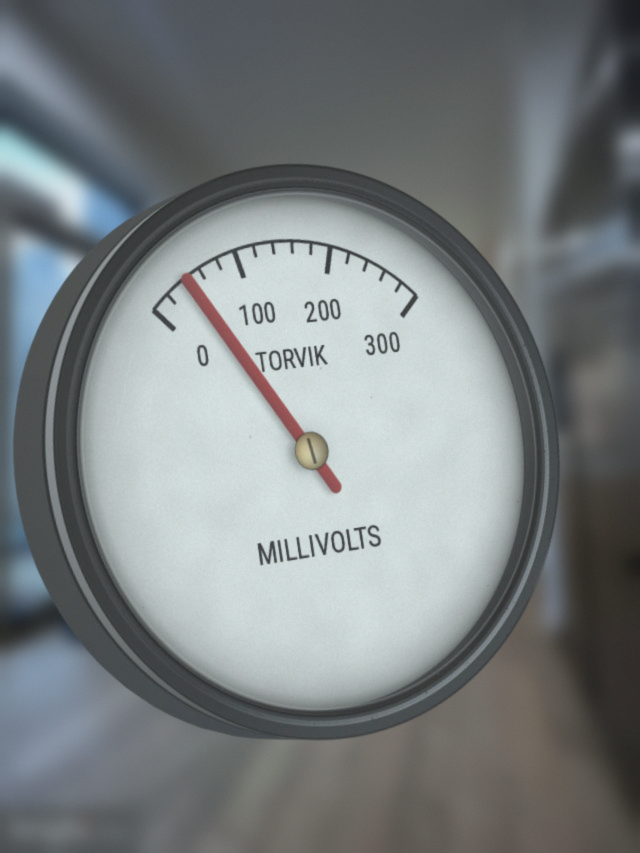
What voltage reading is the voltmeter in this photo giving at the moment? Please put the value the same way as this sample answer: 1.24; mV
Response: 40; mV
